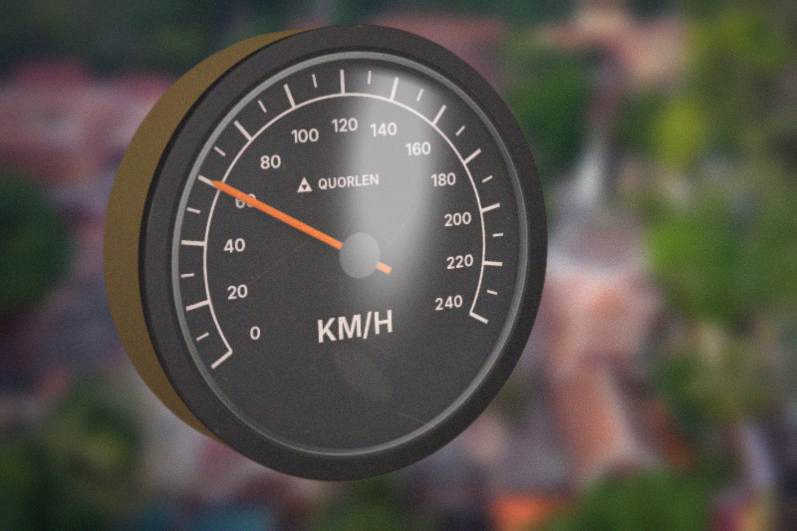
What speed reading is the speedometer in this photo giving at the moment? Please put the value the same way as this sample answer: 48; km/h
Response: 60; km/h
